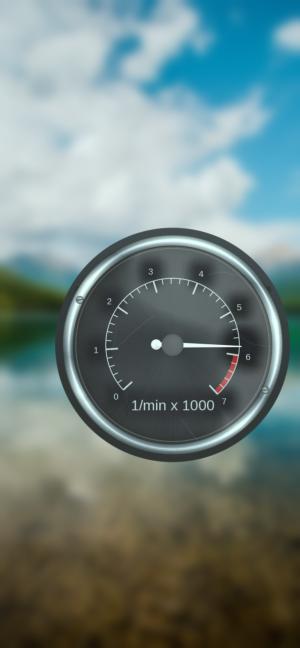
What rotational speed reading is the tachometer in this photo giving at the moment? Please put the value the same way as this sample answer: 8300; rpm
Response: 5800; rpm
